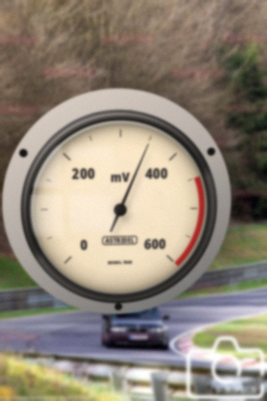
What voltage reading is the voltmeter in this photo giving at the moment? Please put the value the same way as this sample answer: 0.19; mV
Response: 350; mV
